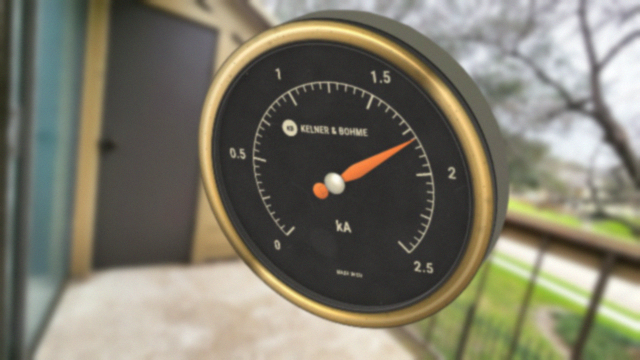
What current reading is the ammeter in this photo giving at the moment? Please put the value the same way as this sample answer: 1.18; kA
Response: 1.8; kA
